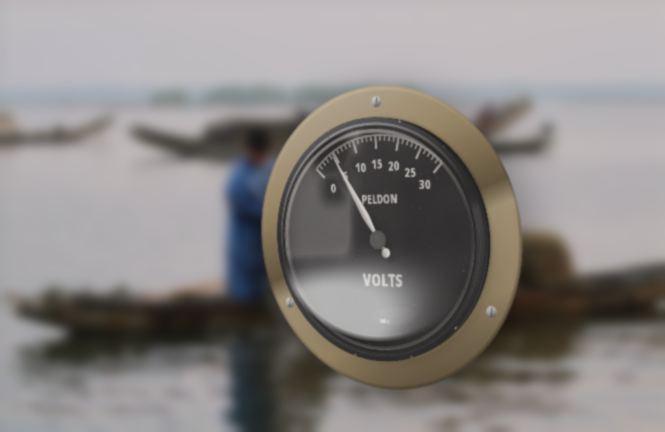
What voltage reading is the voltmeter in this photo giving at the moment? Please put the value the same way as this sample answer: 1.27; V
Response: 5; V
